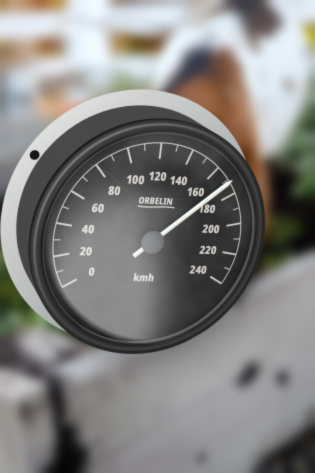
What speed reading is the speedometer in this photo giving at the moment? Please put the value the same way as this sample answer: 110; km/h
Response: 170; km/h
